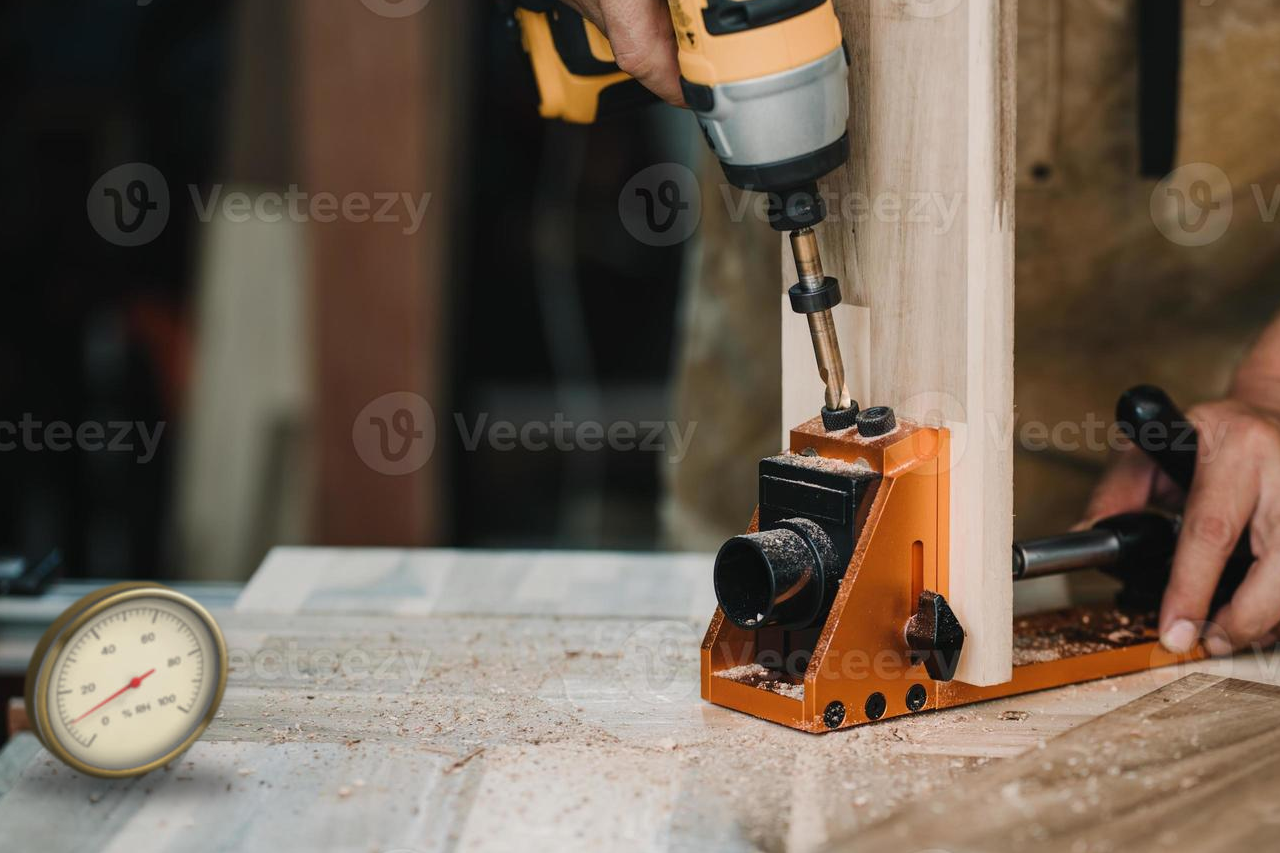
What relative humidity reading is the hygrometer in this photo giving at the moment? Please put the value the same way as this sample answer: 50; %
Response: 10; %
